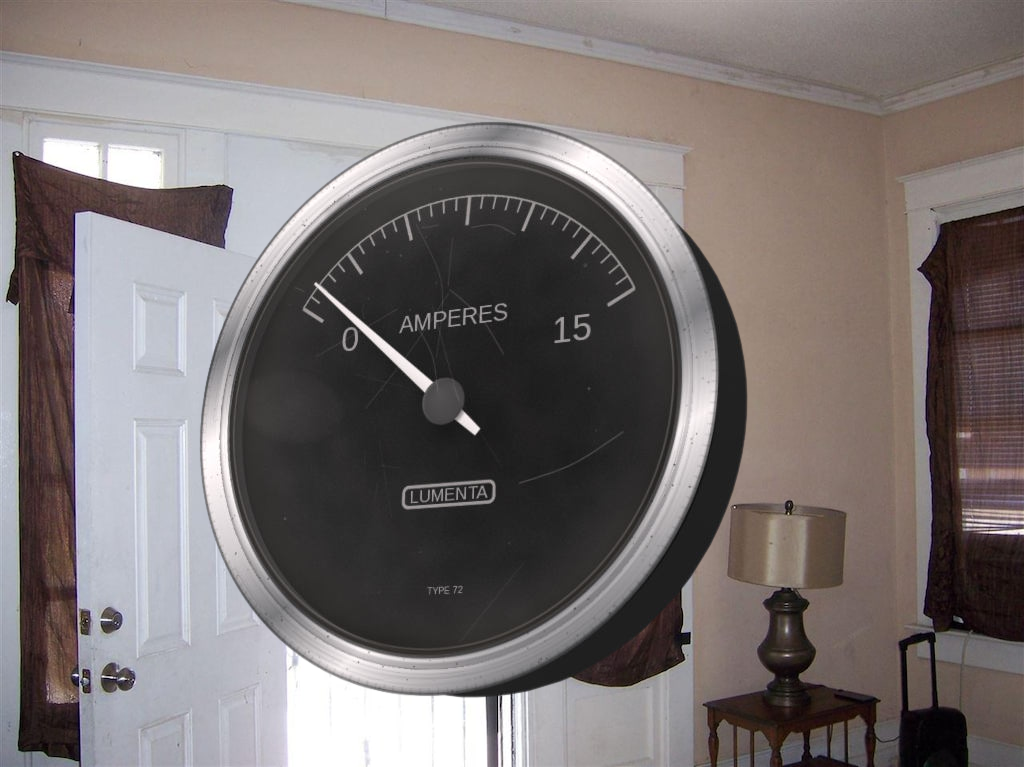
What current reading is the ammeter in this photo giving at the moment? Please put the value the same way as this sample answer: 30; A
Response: 1; A
